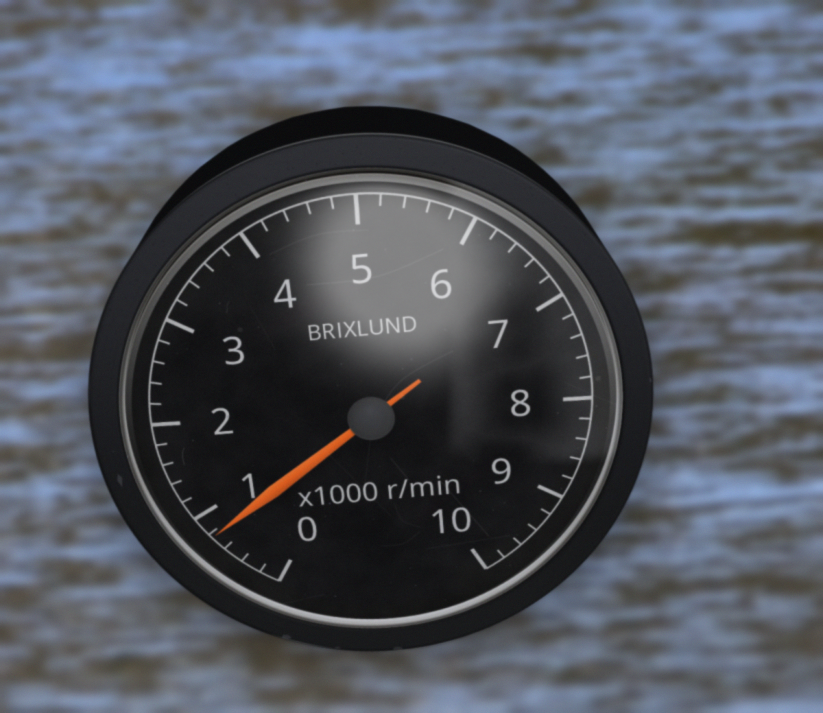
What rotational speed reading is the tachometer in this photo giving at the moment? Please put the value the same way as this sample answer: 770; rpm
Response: 800; rpm
